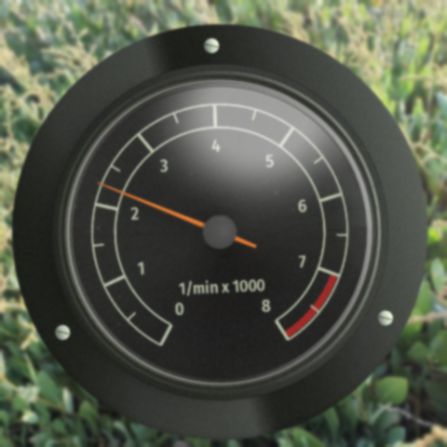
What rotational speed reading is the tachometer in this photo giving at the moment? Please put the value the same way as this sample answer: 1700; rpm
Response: 2250; rpm
